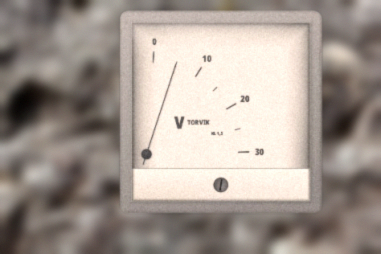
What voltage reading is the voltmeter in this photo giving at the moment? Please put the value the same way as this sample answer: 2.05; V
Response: 5; V
